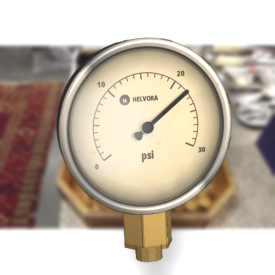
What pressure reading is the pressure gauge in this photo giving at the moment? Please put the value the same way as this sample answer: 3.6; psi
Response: 22; psi
